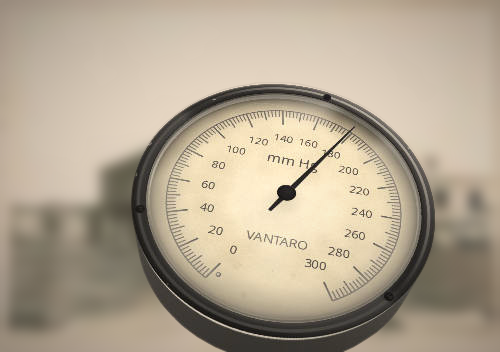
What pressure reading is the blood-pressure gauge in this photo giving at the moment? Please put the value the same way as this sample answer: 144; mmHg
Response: 180; mmHg
